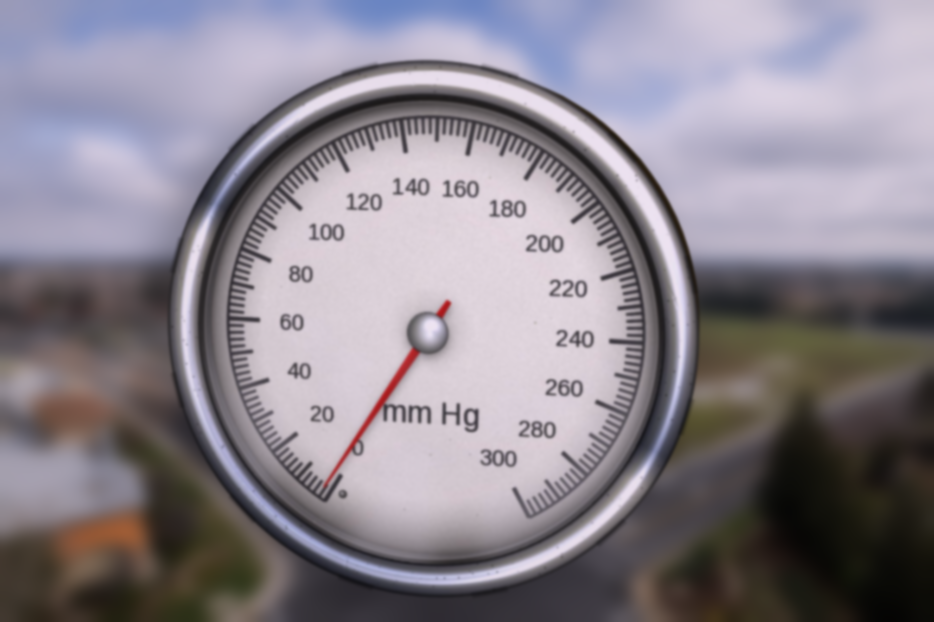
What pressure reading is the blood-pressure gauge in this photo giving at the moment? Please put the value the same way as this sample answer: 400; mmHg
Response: 2; mmHg
